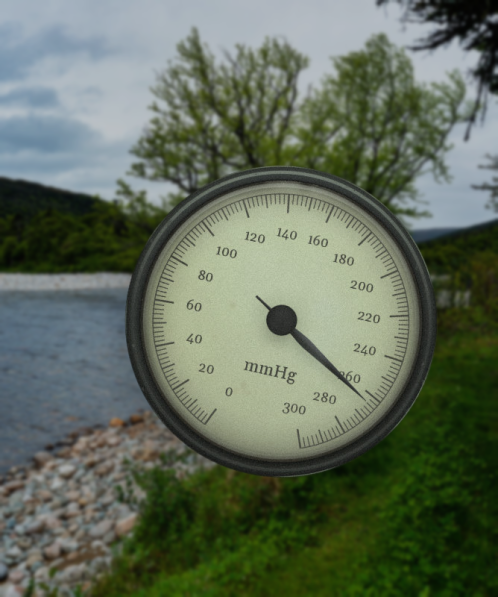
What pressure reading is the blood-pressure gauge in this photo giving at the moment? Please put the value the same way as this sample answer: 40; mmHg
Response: 264; mmHg
